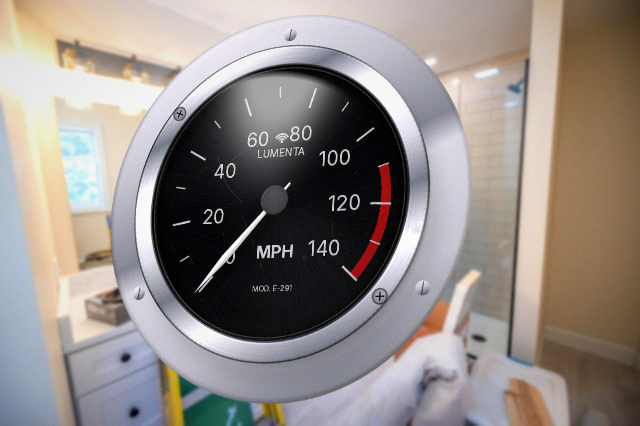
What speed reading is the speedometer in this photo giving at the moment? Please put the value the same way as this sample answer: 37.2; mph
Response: 0; mph
